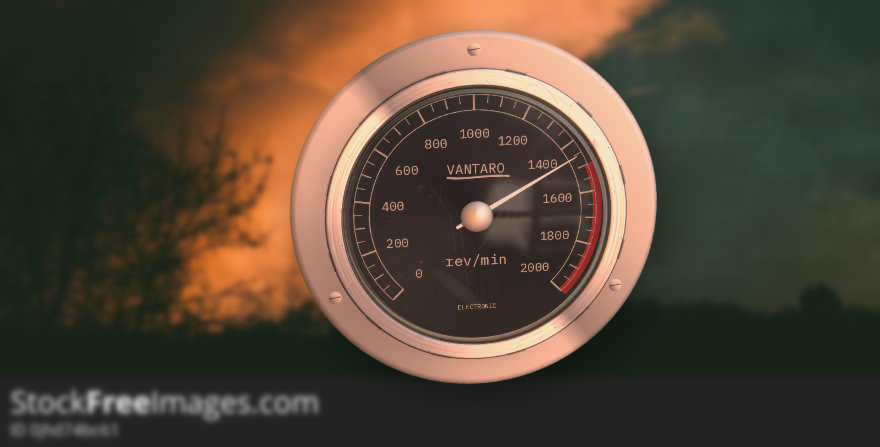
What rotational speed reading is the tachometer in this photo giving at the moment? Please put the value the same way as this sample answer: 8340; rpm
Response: 1450; rpm
